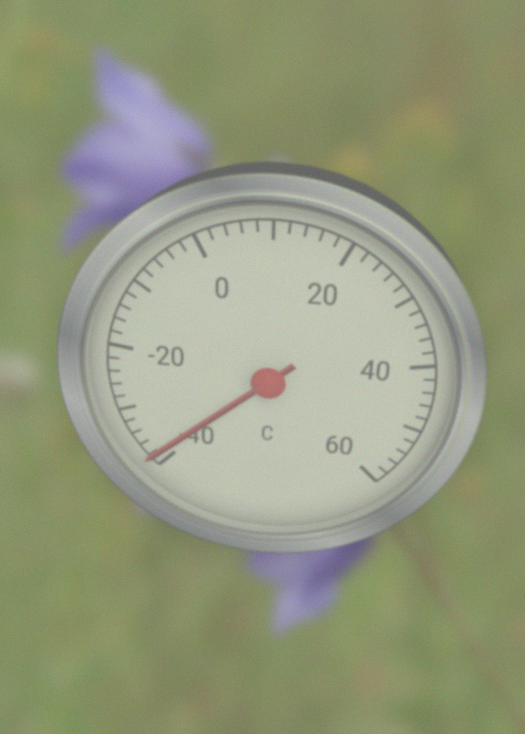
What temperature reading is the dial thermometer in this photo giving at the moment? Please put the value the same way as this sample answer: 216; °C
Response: -38; °C
